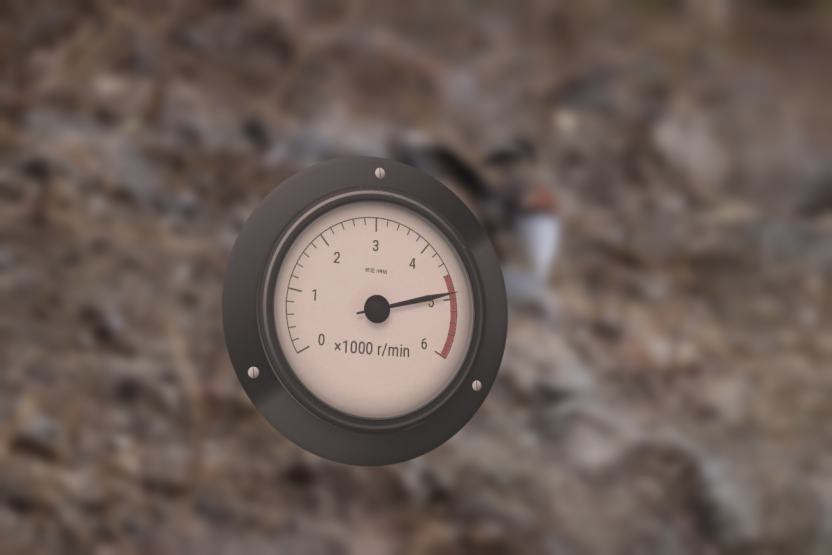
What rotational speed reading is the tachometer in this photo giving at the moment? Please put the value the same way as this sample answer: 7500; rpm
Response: 4900; rpm
